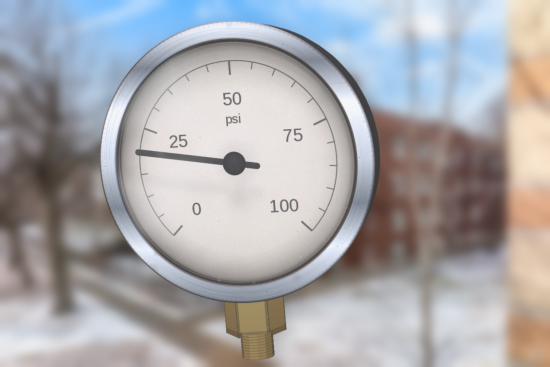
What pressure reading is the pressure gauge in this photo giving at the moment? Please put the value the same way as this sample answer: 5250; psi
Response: 20; psi
